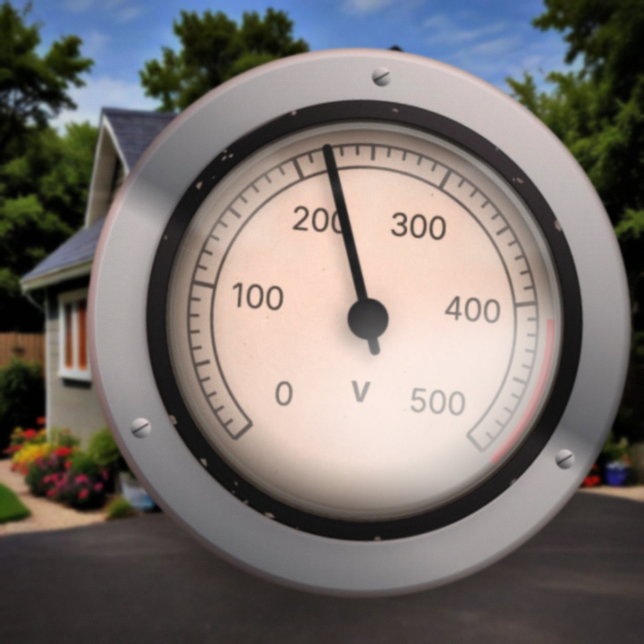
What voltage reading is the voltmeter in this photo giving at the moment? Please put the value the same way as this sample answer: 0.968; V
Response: 220; V
